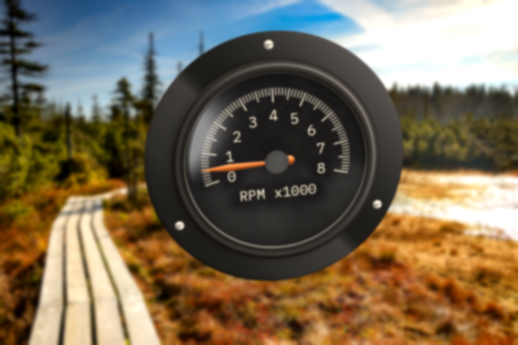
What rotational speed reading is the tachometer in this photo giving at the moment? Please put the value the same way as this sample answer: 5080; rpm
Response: 500; rpm
